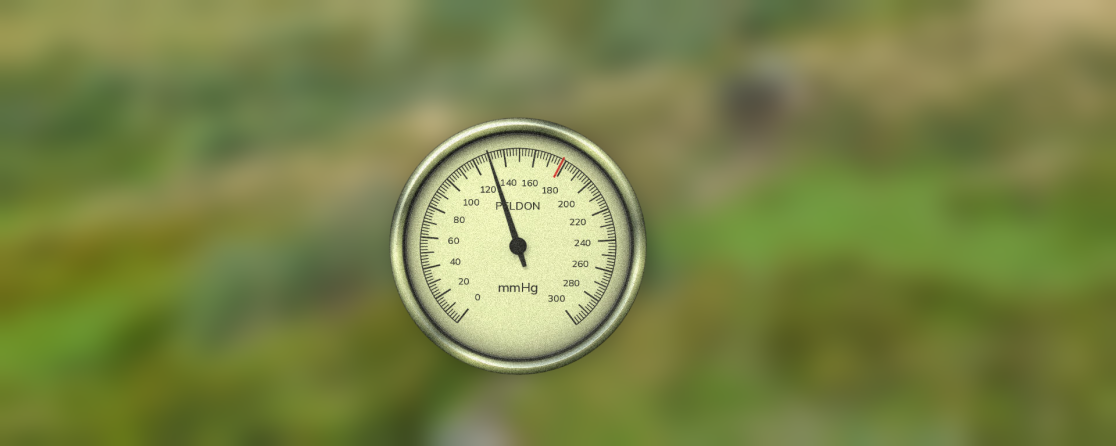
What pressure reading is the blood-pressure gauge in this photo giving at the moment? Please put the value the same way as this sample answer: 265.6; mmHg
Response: 130; mmHg
